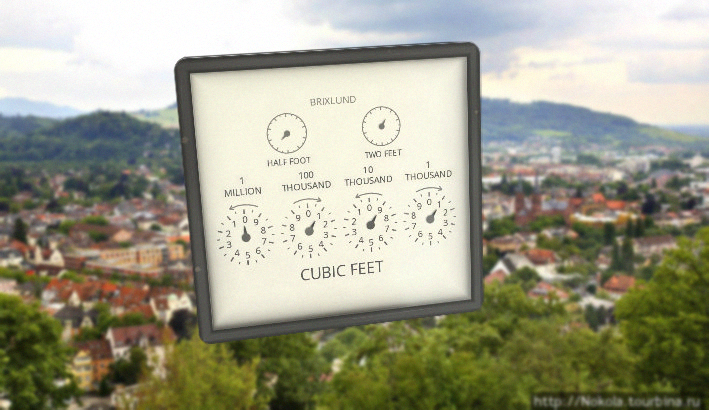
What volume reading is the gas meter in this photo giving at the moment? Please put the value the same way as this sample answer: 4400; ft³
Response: 9100; ft³
